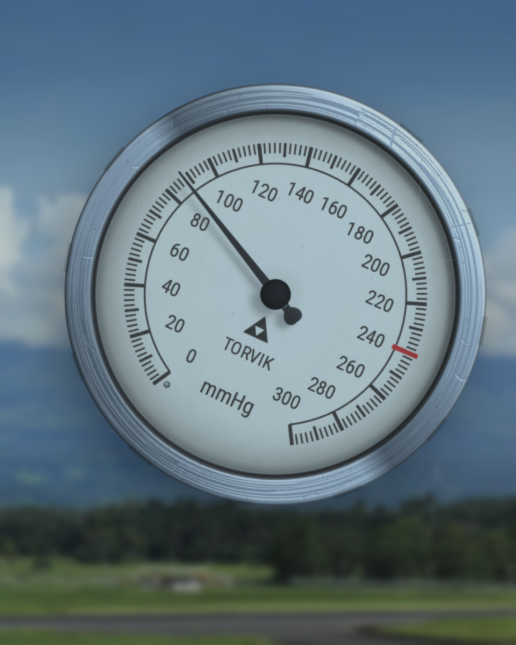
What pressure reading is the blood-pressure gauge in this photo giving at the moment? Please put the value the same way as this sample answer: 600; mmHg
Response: 88; mmHg
